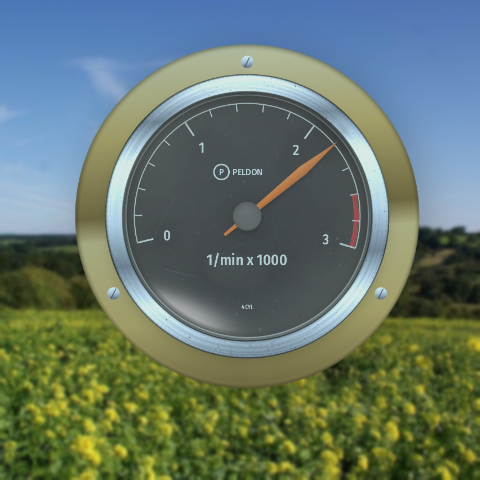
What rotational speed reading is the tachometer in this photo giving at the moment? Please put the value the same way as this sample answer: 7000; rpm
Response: 2200; rpm
